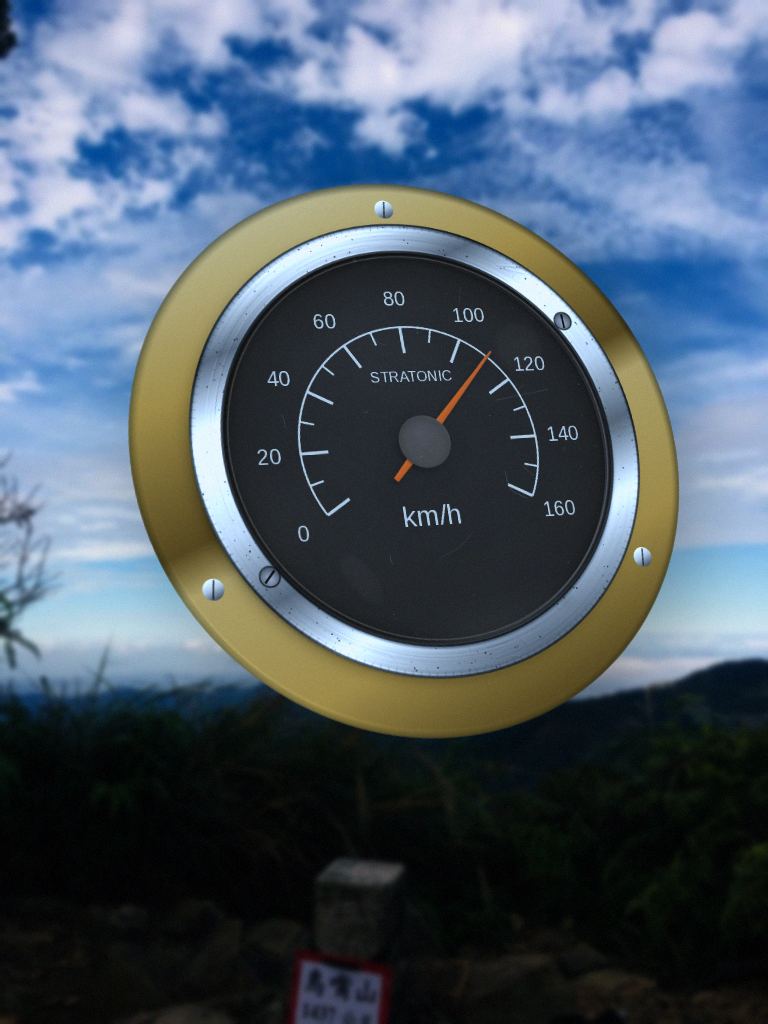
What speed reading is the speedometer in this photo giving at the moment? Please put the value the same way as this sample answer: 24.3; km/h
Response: 110; km/h
